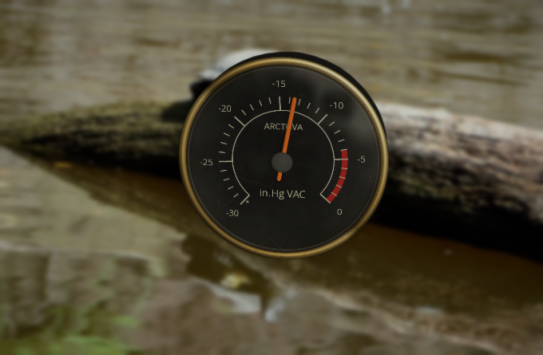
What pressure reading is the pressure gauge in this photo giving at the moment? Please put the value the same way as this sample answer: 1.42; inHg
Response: -13.5; inHg
